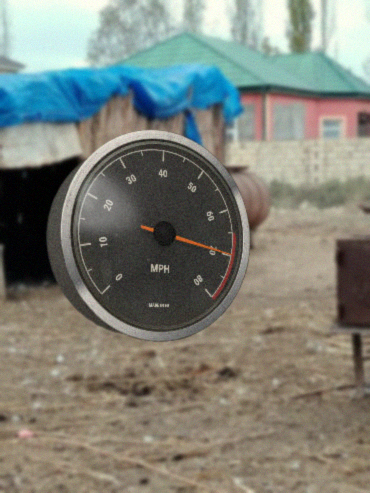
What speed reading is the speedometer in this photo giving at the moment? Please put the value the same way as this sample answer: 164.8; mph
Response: 70; mph
